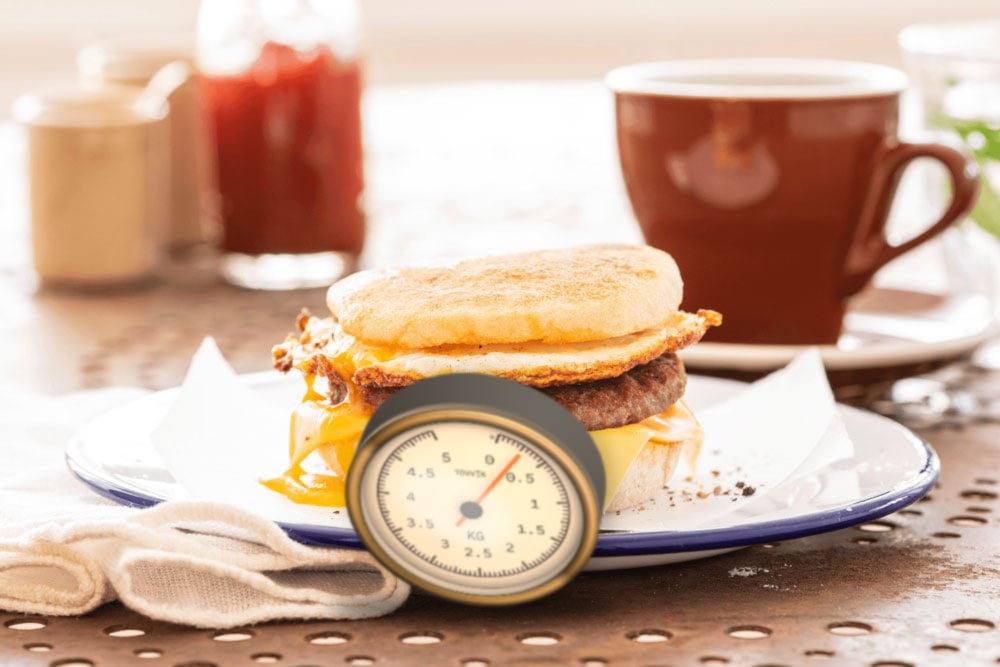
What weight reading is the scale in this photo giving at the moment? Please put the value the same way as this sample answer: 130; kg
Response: 0.25; kg
